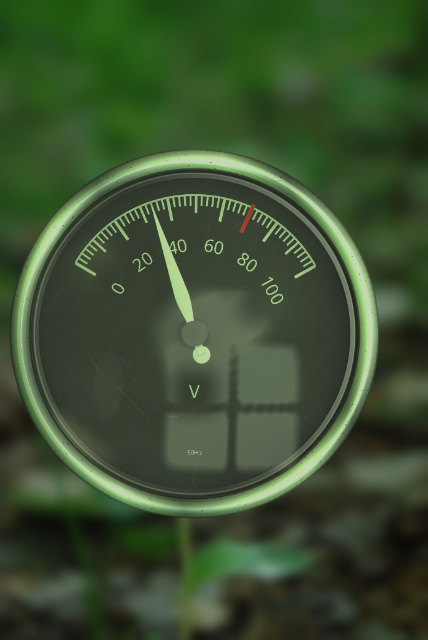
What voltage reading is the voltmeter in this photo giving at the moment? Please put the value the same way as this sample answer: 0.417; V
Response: 34; V
